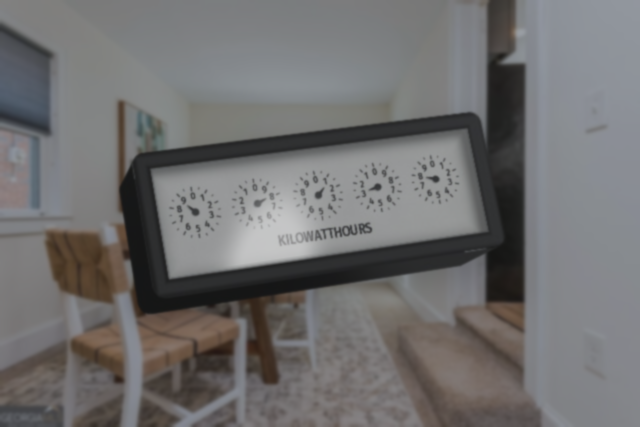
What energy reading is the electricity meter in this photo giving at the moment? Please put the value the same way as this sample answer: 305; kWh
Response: 88128; kWh
